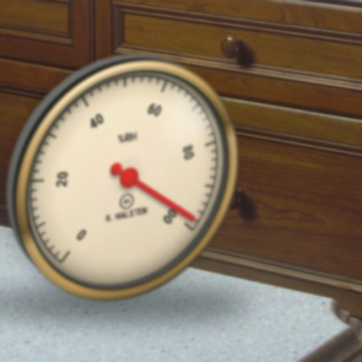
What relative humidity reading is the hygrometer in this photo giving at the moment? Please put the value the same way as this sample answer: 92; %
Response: 98; %
